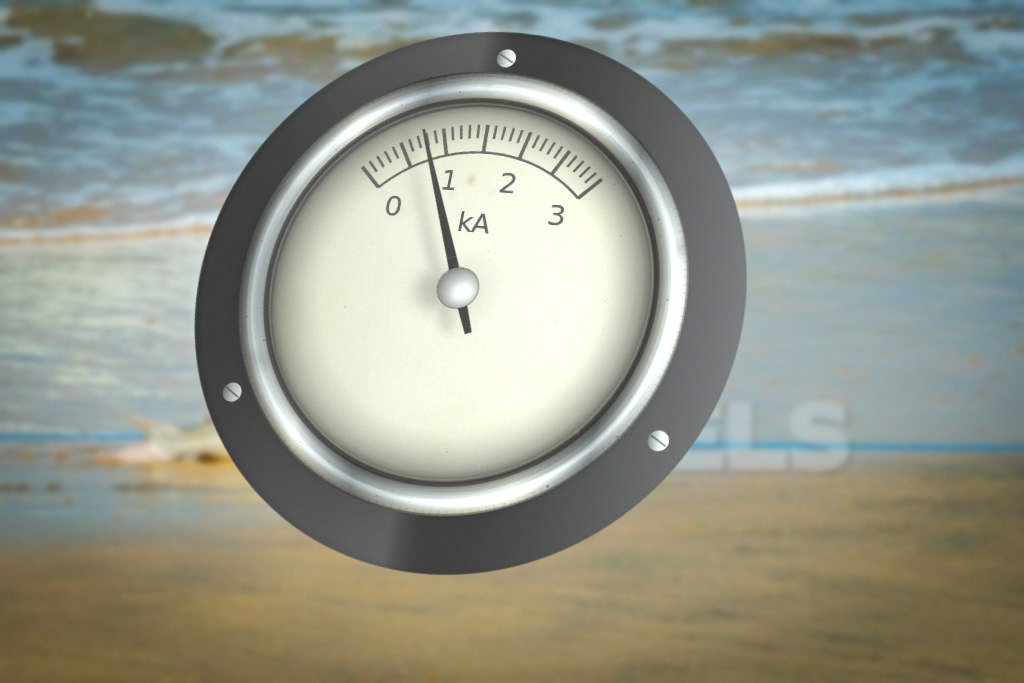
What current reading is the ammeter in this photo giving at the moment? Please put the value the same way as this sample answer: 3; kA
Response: 0.8; kA
